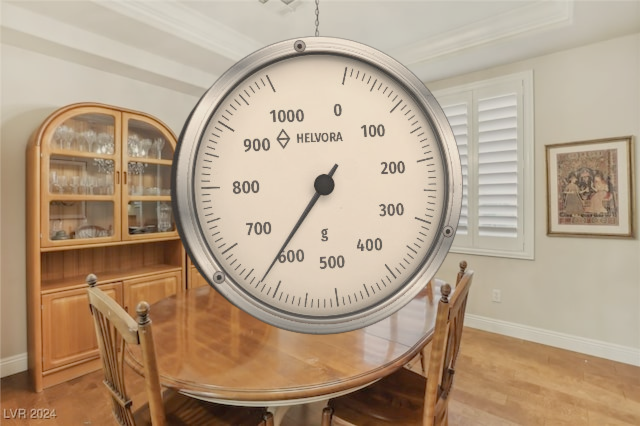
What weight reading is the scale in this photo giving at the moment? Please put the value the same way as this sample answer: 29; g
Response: 630; g
